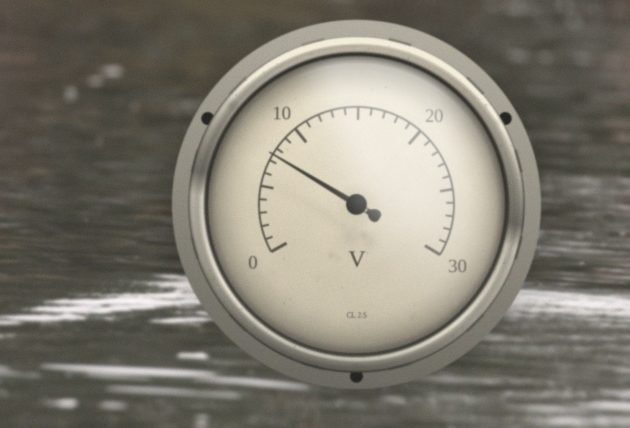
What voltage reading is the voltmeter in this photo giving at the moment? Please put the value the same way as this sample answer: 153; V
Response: 7.5; V
